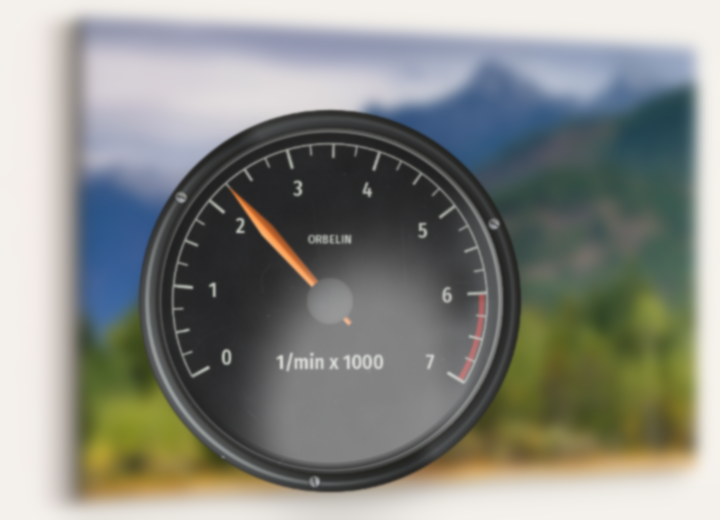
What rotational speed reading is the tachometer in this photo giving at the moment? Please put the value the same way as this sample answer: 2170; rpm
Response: 2250; rpm
